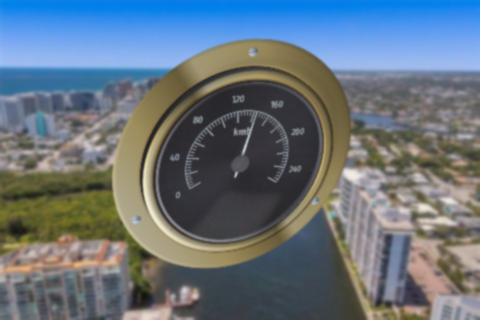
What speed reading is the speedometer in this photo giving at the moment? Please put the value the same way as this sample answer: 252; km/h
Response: 140; km/h
